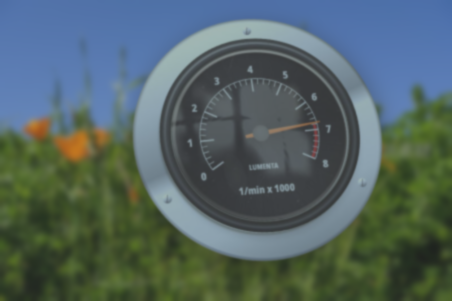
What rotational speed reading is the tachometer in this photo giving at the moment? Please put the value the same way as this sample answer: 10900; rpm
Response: 6800; rpm
